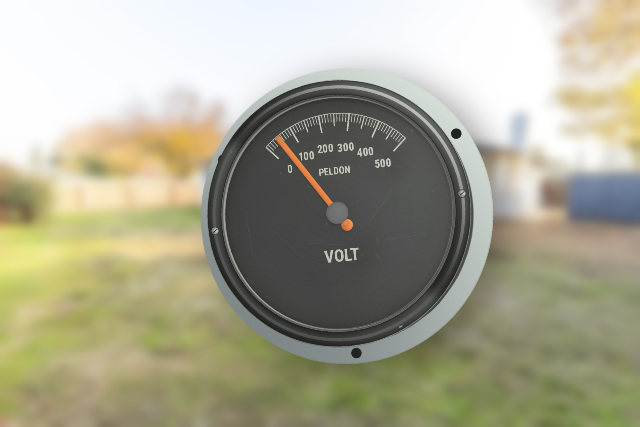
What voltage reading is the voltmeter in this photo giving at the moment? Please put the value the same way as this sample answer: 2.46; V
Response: 50; V
